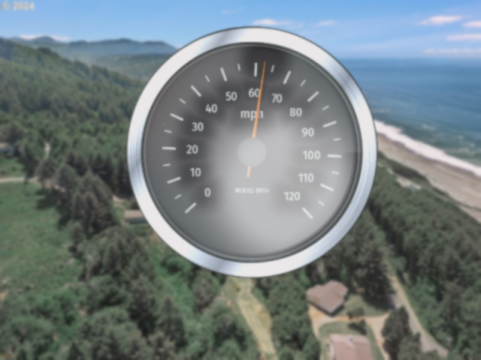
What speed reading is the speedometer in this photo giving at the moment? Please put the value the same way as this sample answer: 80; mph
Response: 62.5; mph
